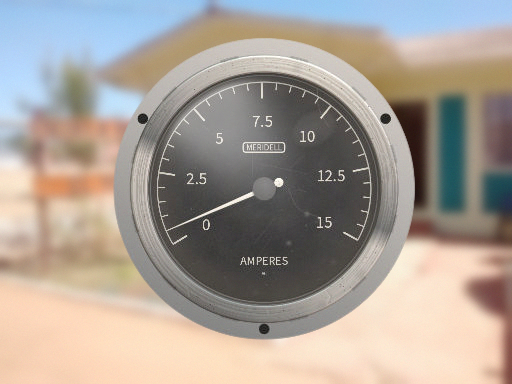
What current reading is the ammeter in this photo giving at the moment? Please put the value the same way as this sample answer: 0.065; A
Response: 0.5; A
